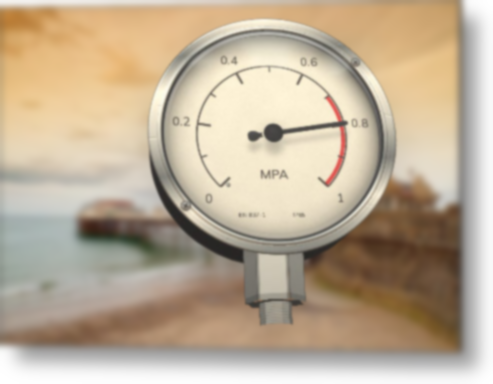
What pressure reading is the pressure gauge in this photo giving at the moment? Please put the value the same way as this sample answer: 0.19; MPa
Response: 0.8; MPa
